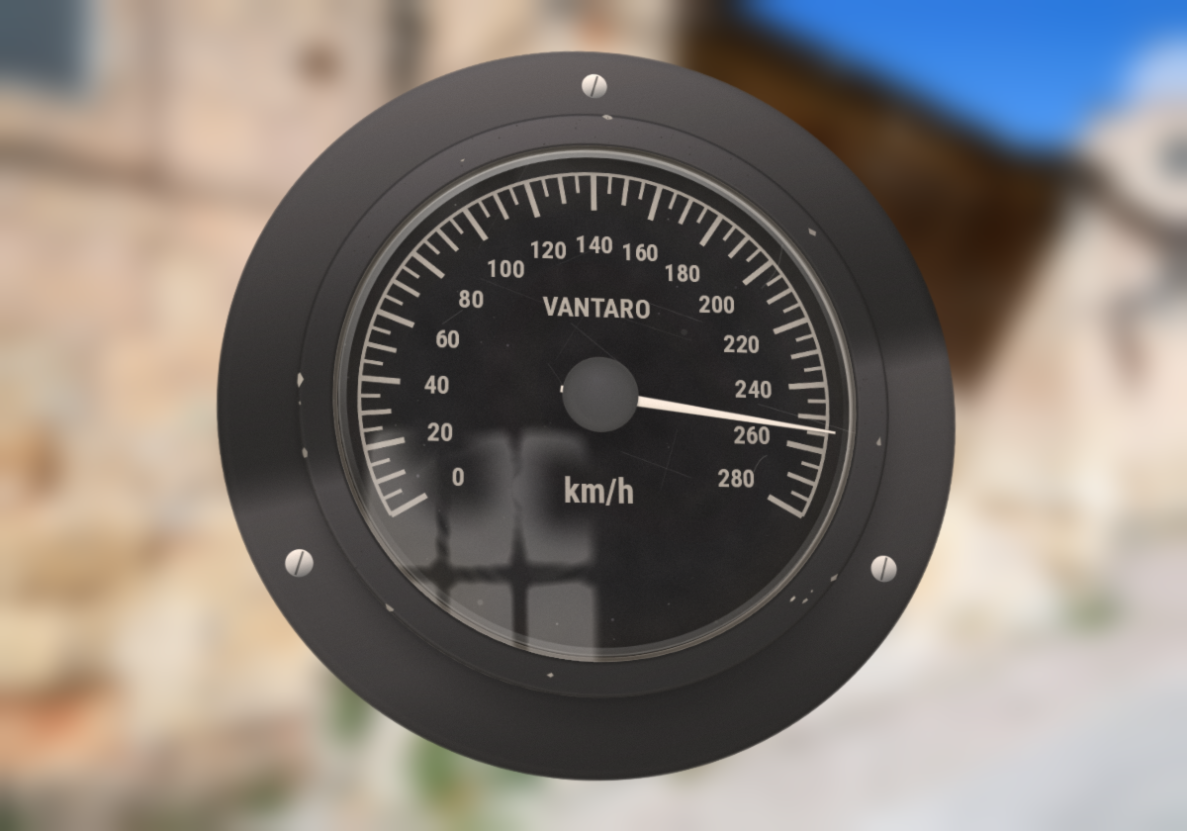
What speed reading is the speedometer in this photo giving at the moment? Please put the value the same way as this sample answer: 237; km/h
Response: 255; km/h
